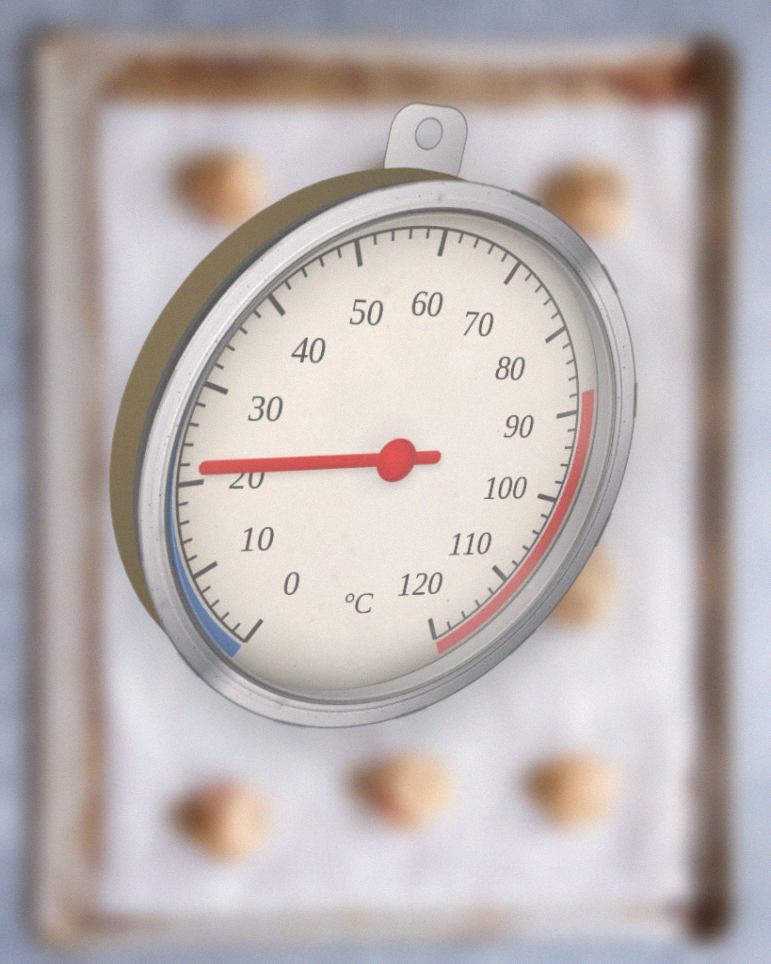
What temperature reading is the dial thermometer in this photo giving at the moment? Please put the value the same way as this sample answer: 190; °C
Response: 22; °C
